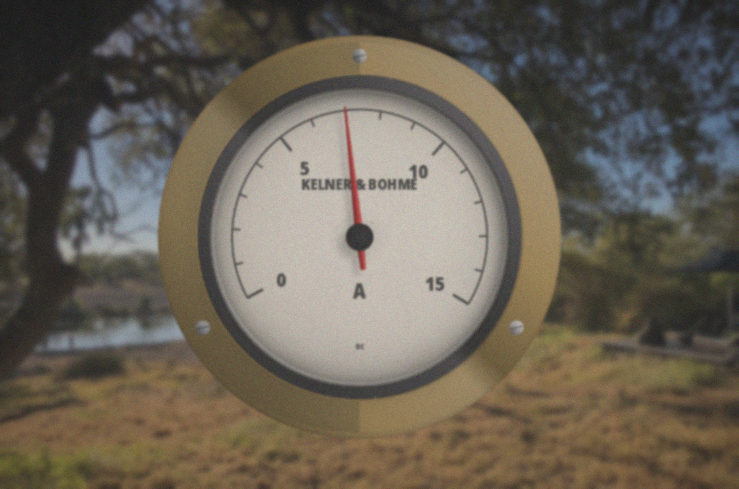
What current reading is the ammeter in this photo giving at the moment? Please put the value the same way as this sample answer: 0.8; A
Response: 7; A
